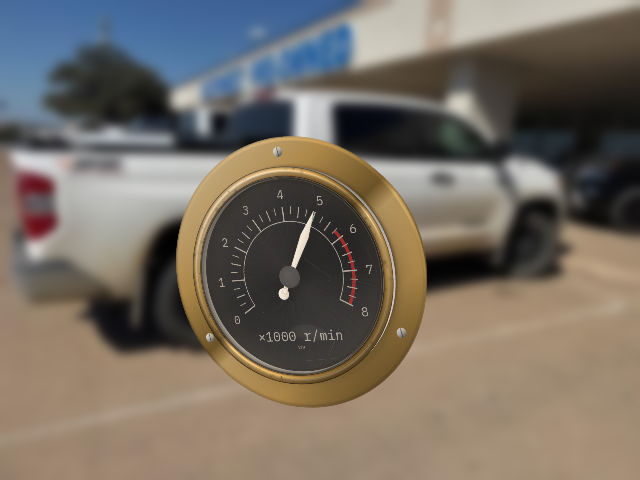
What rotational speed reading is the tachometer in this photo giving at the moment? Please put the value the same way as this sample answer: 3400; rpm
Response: 5000; rpm
